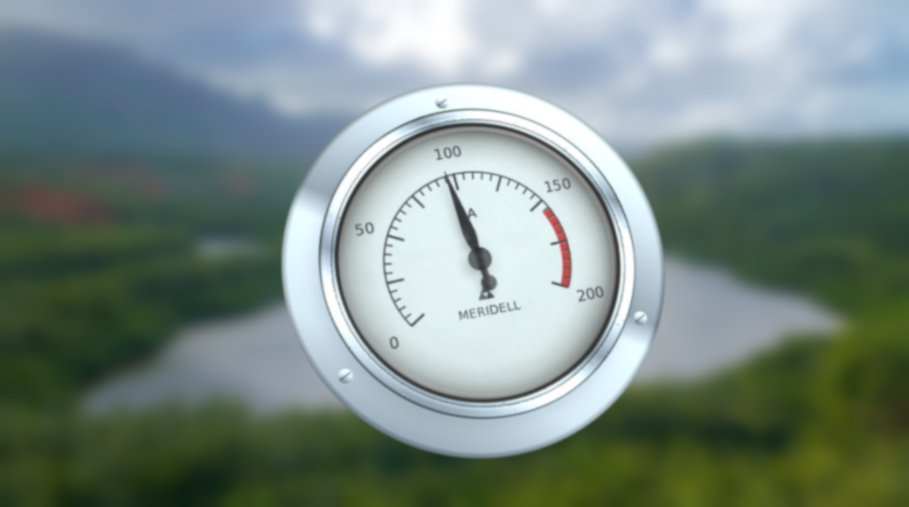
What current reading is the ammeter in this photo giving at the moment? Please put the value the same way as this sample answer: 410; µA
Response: 95; µA
